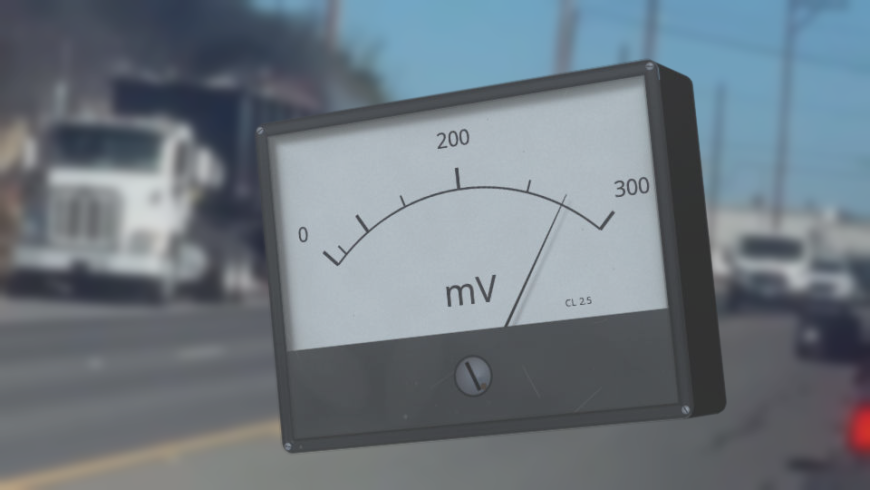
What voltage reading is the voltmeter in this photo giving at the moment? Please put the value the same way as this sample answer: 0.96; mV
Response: 275; mV
